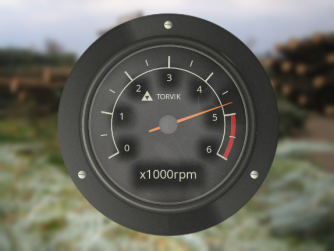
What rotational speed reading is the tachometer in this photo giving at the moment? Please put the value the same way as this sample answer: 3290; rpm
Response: 4750; rpm
